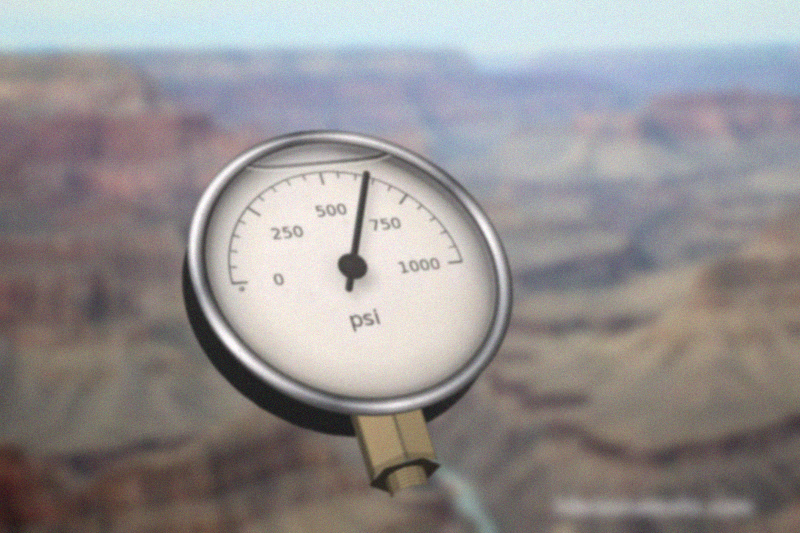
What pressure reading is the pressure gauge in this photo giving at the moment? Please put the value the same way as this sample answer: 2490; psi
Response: 625; psi
